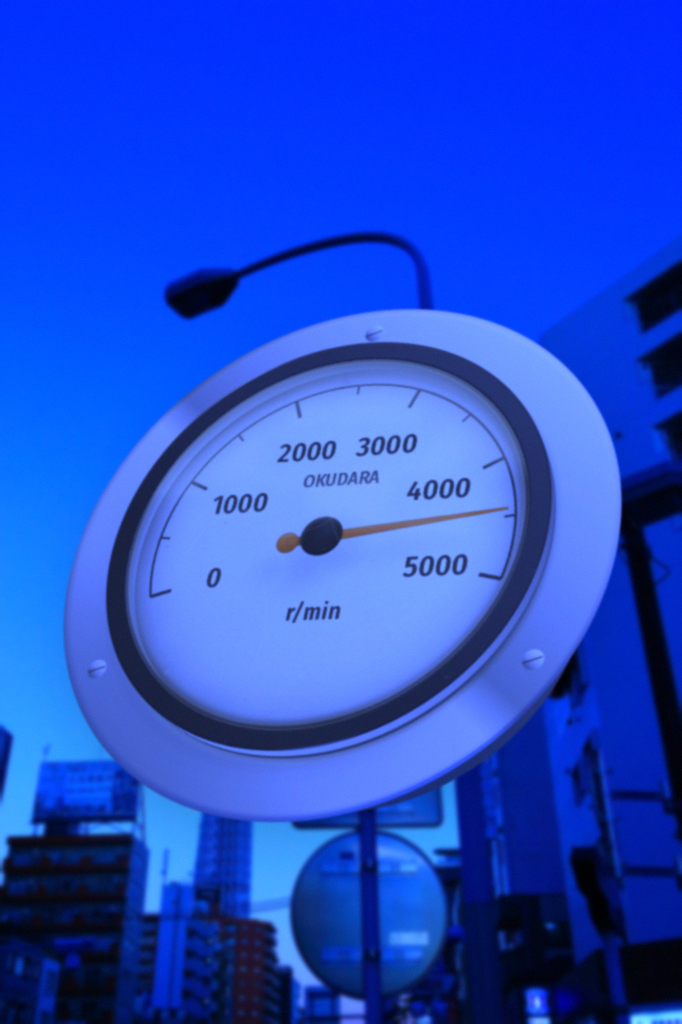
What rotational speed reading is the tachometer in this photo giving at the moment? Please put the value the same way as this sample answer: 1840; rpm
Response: 4500; rpm
